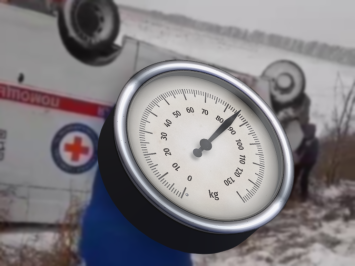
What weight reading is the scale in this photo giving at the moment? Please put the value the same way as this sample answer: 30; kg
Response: 85; kg
